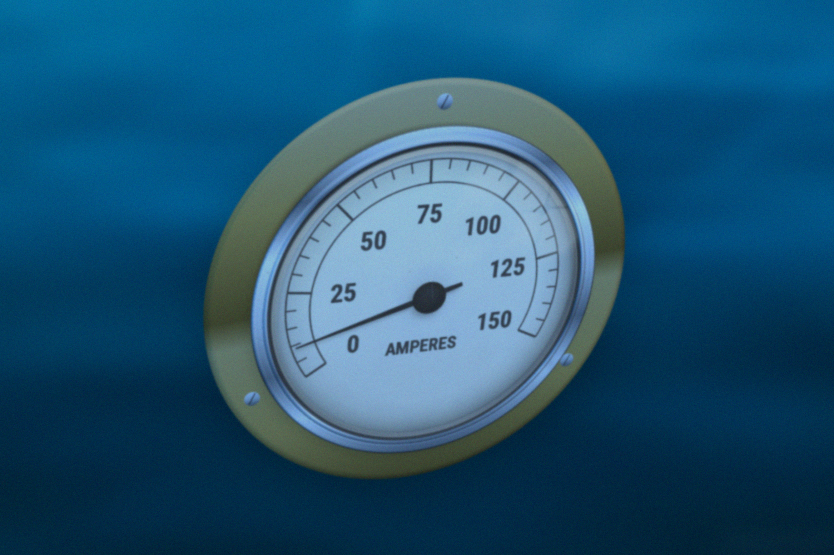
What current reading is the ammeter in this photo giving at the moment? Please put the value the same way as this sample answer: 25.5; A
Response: 10; A
